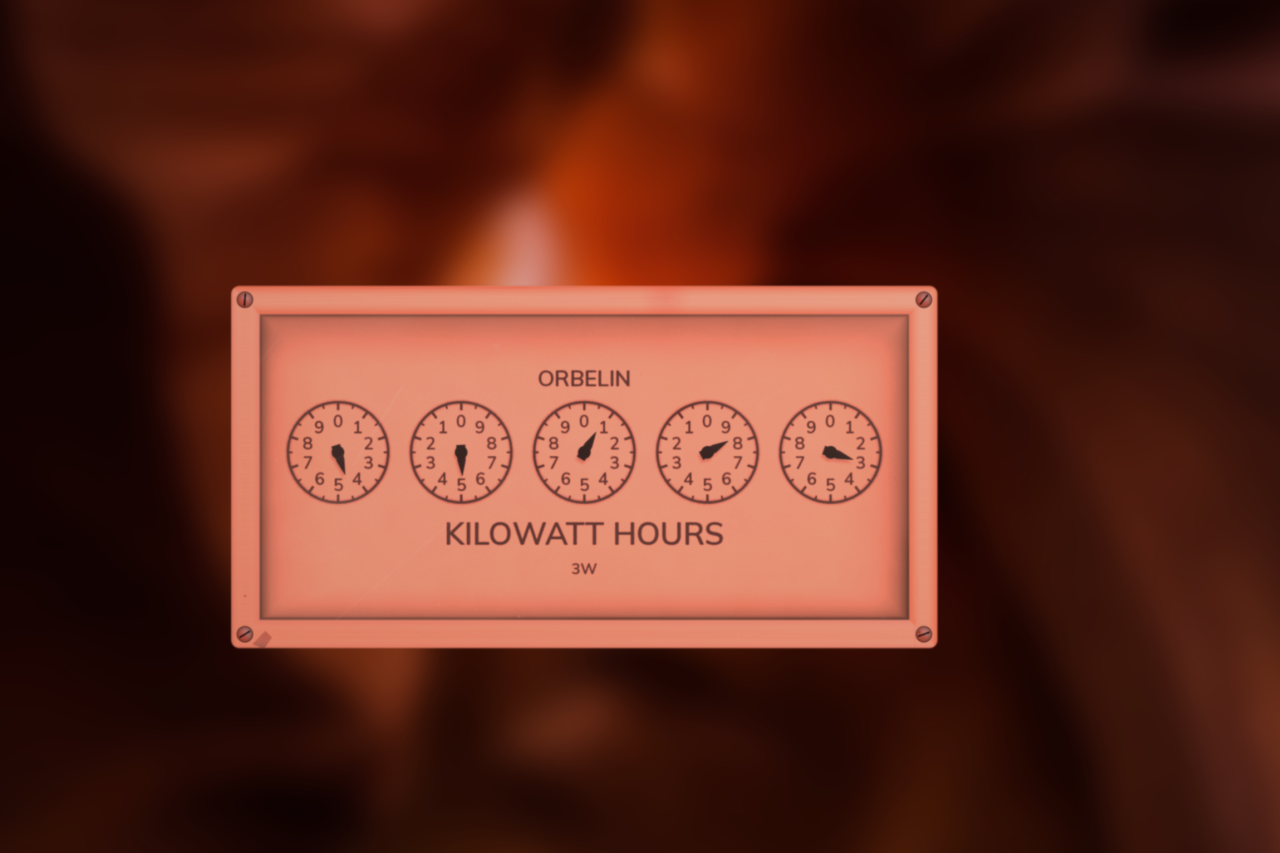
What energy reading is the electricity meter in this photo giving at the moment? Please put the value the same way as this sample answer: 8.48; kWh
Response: 45083; kWh
